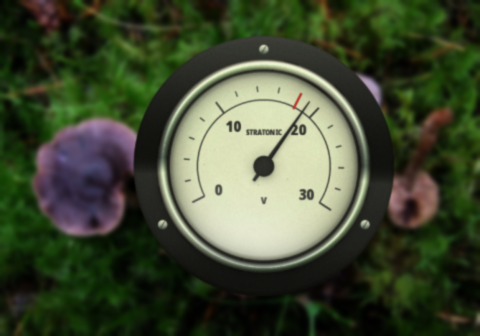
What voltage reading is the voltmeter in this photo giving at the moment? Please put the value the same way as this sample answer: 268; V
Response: 19; V
